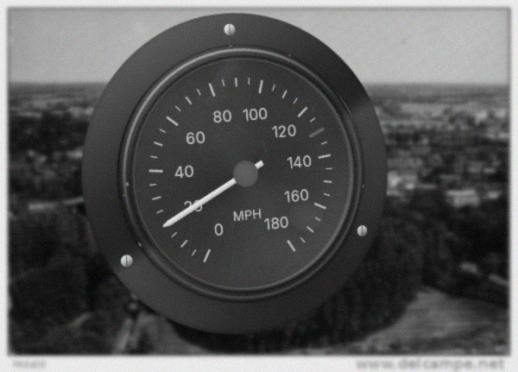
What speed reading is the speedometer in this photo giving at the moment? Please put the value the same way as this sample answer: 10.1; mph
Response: 20; mph
